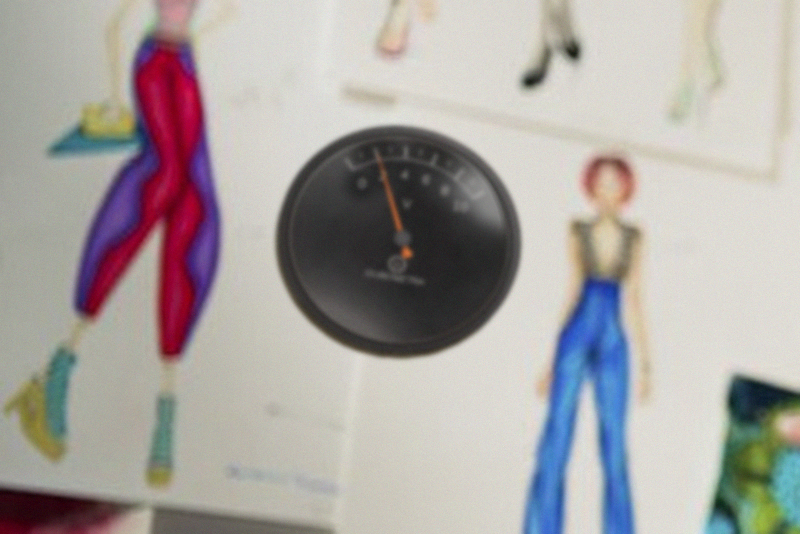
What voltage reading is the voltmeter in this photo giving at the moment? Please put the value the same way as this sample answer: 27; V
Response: 2; V
